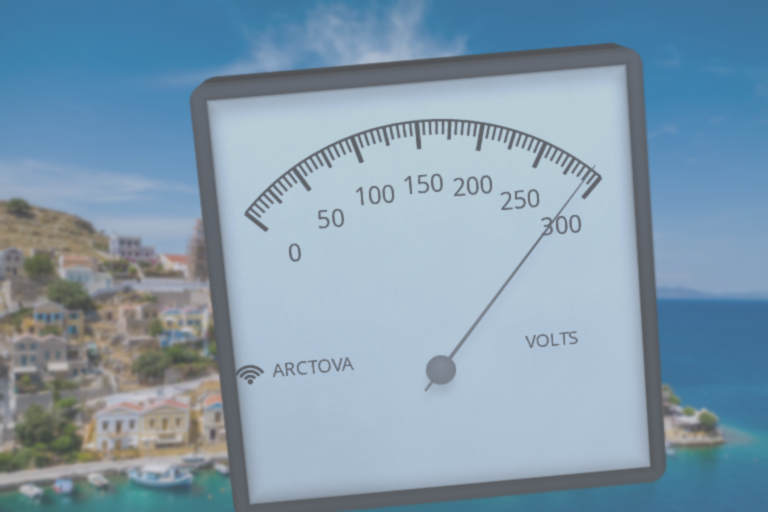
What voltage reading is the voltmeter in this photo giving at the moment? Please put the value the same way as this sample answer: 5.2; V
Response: 290; V
